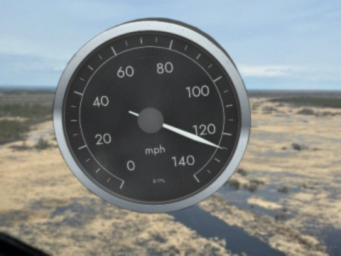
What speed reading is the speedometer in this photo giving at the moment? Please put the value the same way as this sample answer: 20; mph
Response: 125; mph
